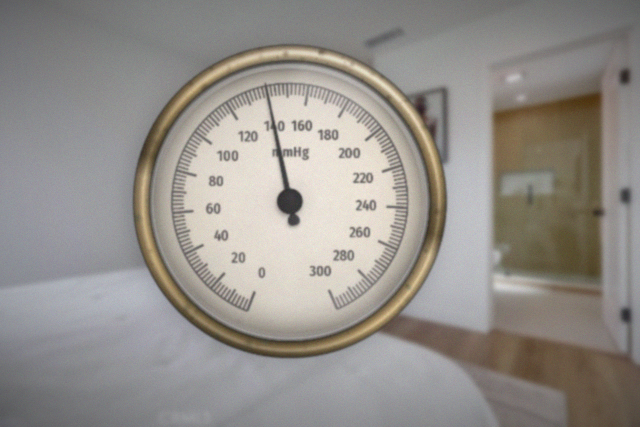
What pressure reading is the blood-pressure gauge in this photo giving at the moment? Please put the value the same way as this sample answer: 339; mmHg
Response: 140; mmHg
